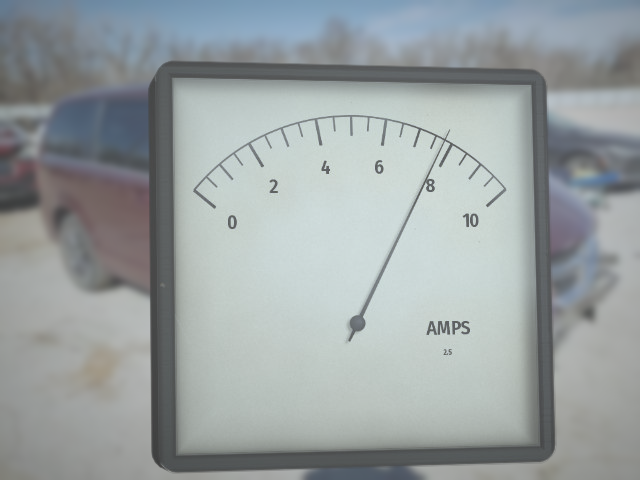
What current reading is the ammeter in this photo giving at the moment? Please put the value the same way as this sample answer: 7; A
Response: 7.75; A
